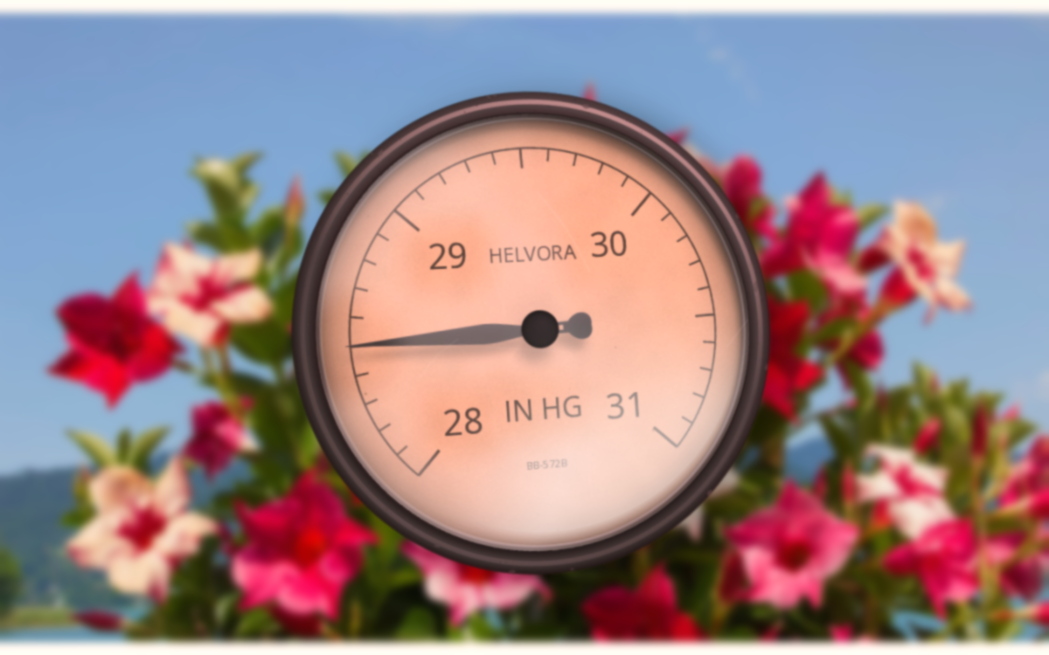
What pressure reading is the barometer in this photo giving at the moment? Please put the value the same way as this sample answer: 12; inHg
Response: 28.5; inHg
